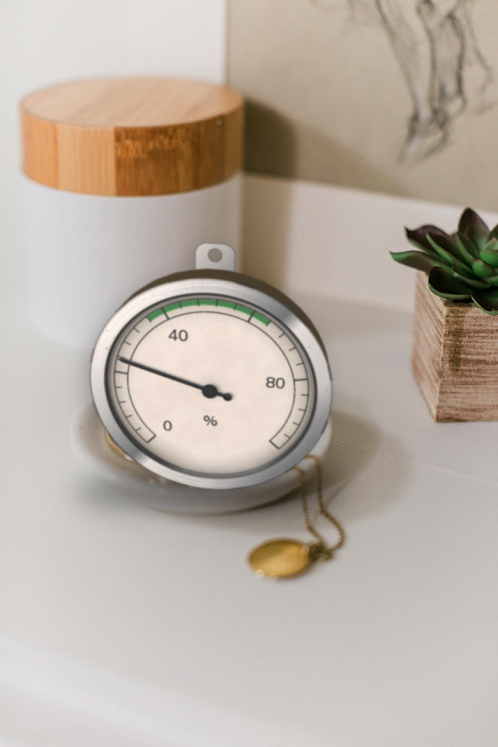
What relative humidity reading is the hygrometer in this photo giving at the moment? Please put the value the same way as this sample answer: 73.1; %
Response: 24; %
